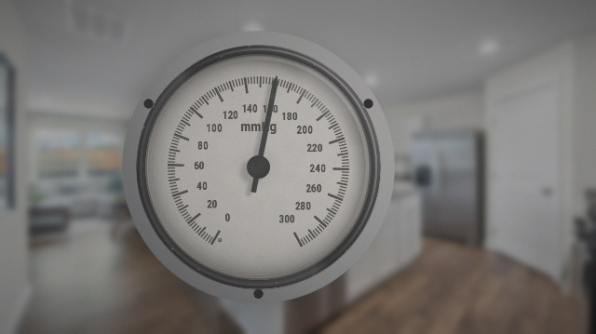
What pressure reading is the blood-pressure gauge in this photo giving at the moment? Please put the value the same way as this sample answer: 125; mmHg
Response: 160; mmHg
